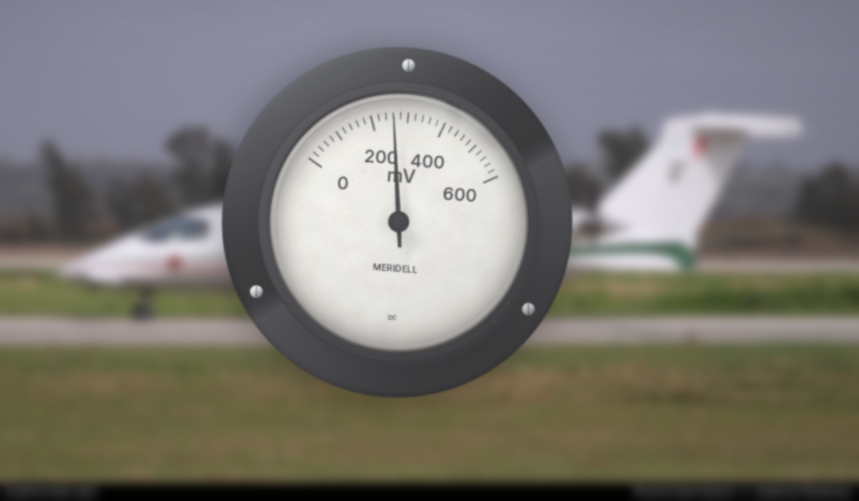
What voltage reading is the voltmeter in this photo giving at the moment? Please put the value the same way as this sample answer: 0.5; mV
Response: 260; mV
